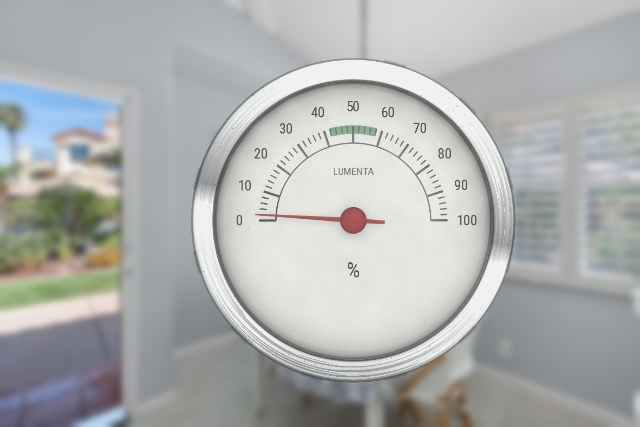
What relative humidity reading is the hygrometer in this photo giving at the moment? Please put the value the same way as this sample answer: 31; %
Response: 2; %
